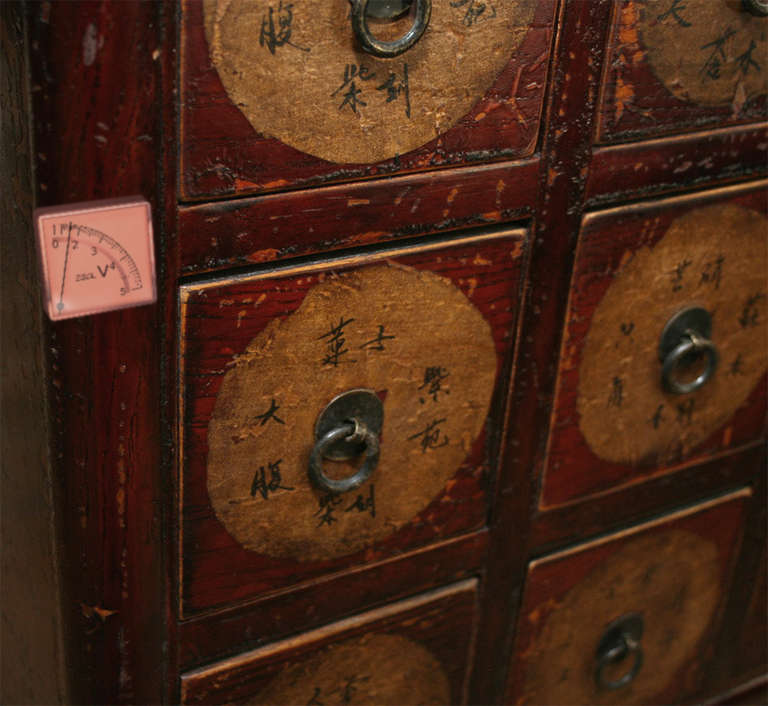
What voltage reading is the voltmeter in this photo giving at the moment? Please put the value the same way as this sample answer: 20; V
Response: 1.5; V
